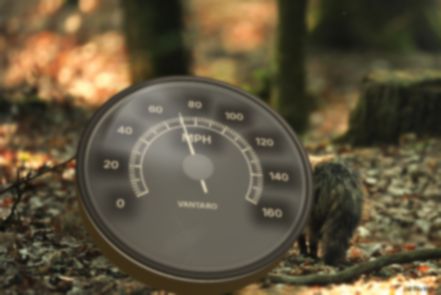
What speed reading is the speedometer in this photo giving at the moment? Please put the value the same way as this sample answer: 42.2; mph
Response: 70; mph
